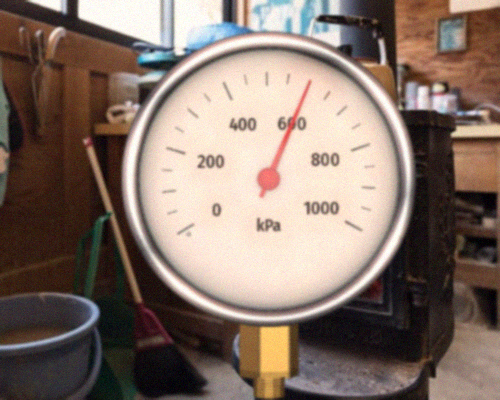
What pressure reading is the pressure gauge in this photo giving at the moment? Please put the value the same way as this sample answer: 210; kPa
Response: 600; kPa
